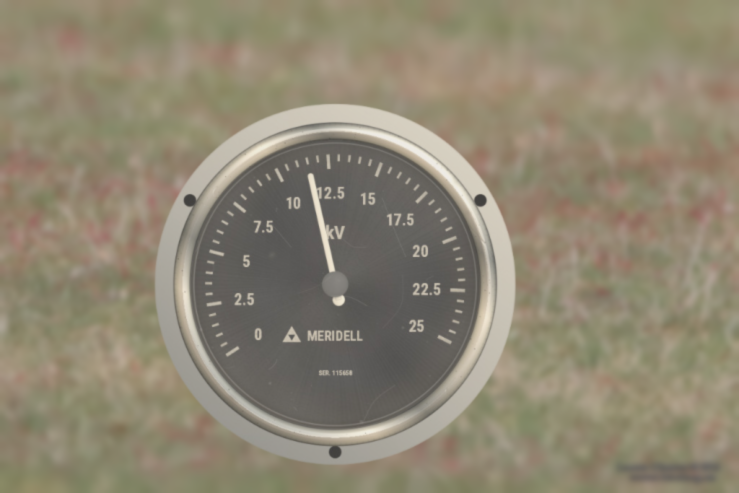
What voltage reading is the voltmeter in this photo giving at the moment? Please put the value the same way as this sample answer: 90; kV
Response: 11.5; kV
